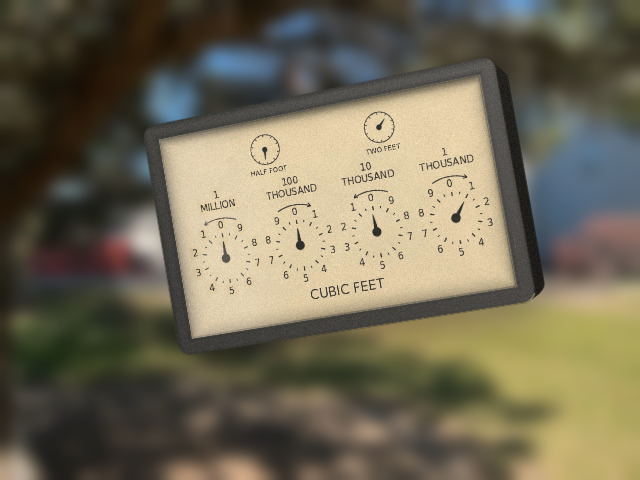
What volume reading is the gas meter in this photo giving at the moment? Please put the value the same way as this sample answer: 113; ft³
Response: 100; ft³
